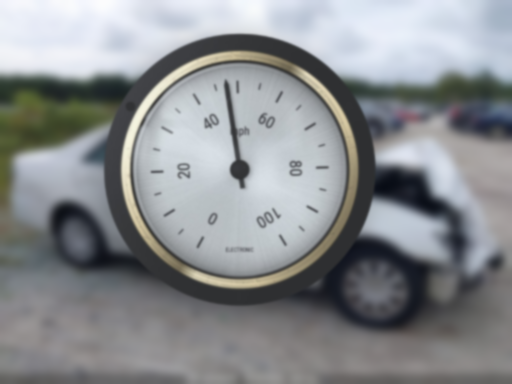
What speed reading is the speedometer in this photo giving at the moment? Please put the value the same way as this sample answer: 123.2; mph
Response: 47.5; mph
